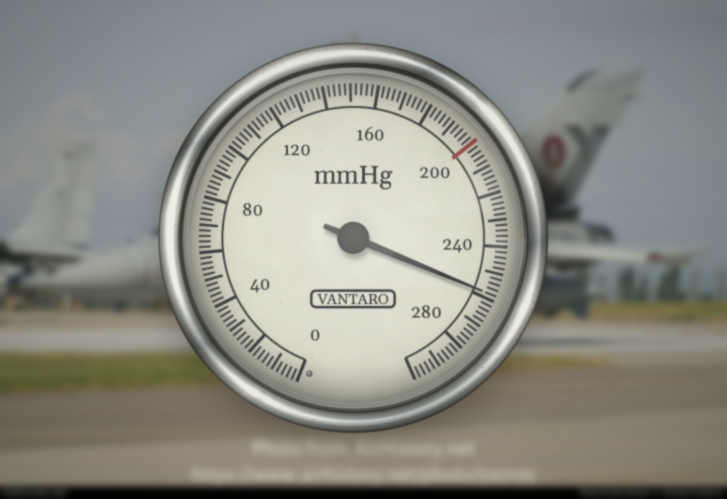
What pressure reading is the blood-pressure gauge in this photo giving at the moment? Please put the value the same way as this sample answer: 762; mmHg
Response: 258; mmHg
